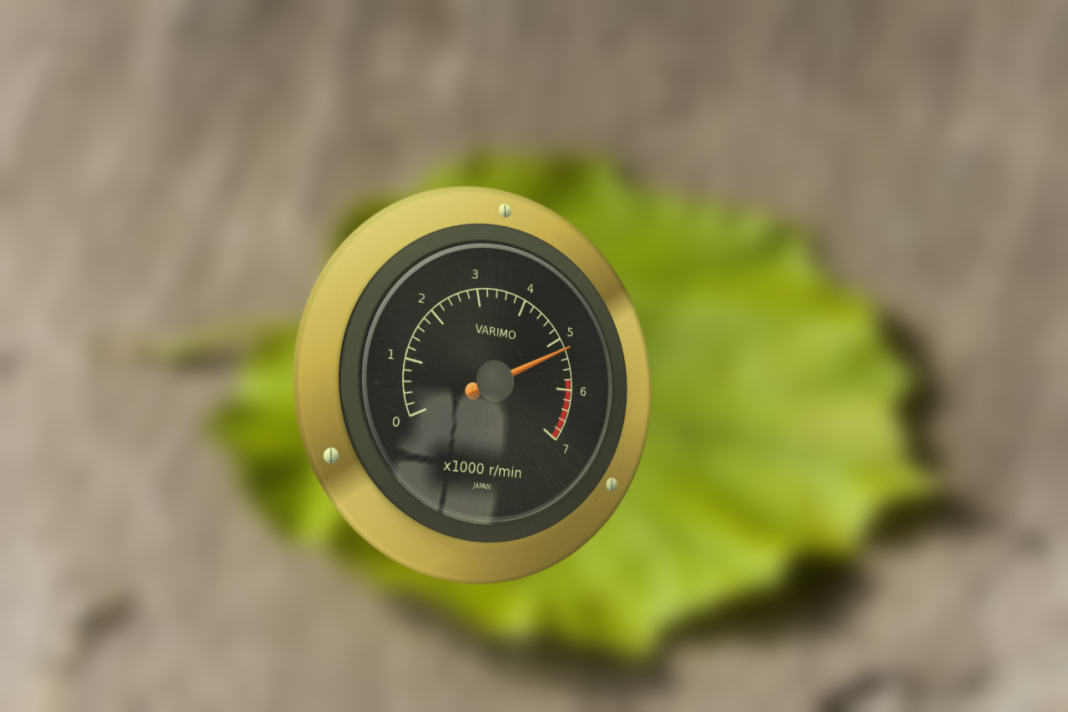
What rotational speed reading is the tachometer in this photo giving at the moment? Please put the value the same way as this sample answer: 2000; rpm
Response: 5200; rpm
